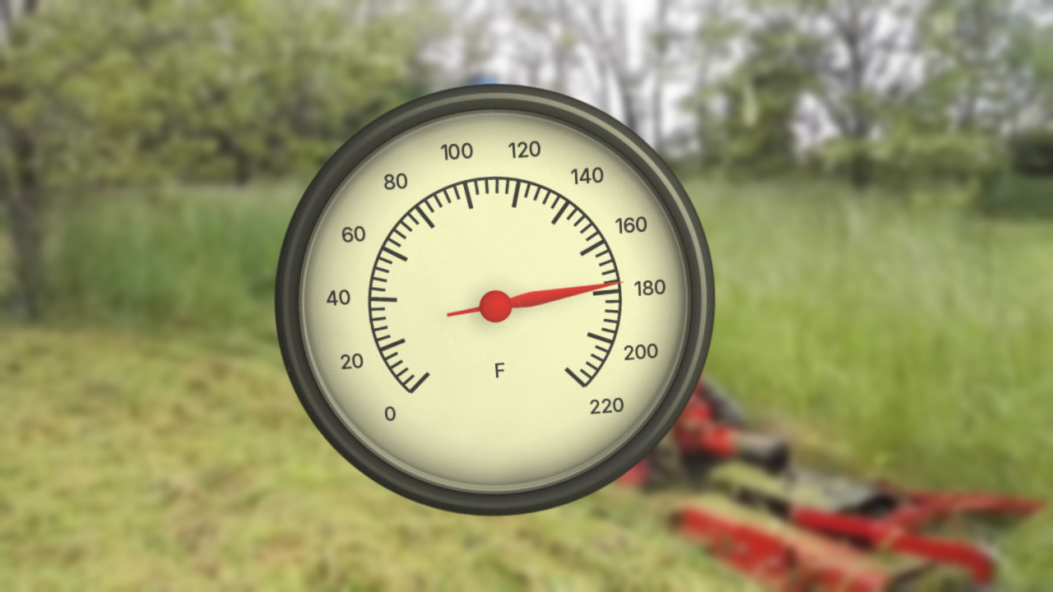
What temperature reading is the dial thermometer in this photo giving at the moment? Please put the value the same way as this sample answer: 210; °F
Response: 176; °F
